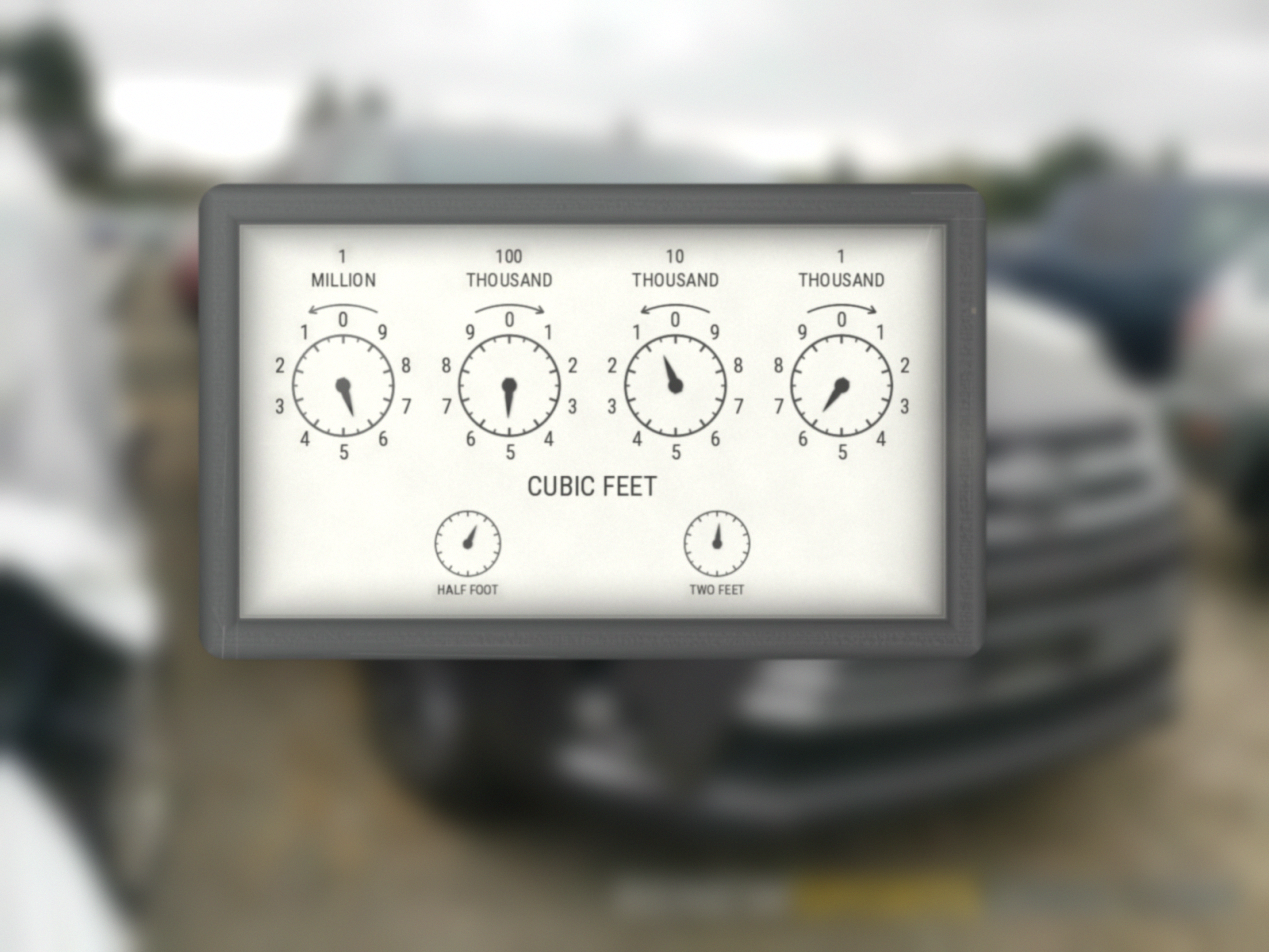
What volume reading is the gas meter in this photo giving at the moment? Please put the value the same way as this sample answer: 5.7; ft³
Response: 550600; ft³
